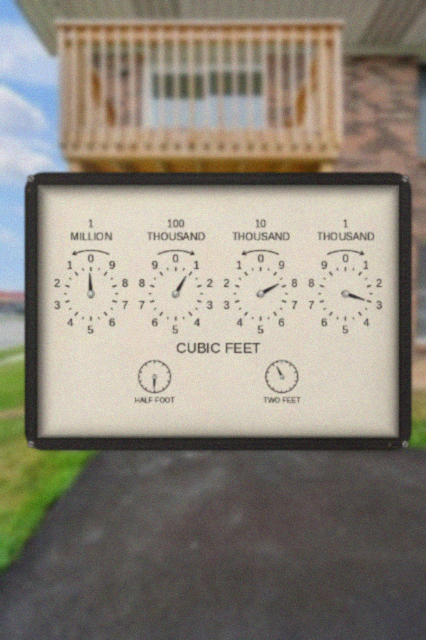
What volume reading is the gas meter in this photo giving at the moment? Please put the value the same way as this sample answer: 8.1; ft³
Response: 8300; ft³
